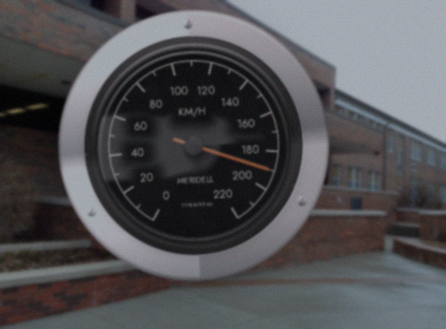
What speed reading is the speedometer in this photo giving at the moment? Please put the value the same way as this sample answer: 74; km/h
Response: 190; km/h
